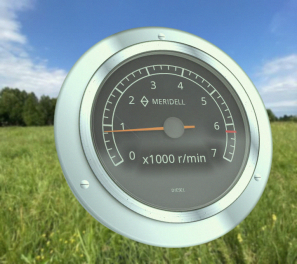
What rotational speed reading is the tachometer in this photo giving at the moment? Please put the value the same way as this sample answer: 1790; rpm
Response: 800; rpm
